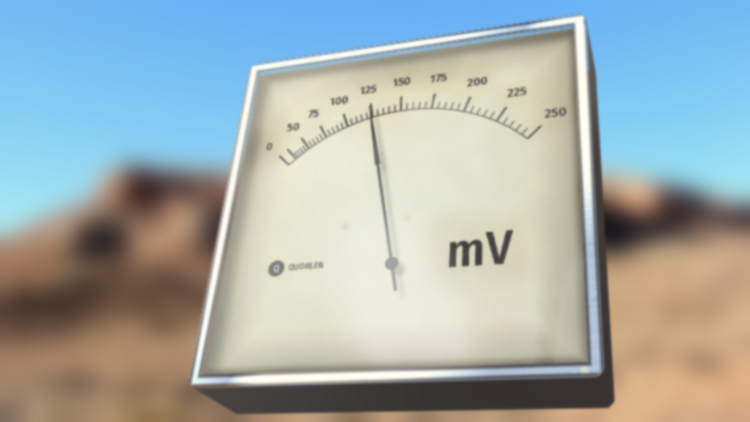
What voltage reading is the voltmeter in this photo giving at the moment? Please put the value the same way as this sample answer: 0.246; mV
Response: 125; mV
